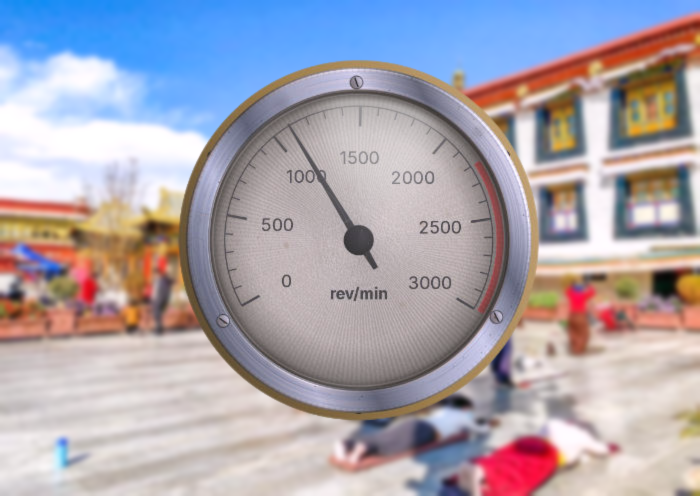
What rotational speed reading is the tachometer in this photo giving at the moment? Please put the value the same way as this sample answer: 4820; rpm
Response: 1100; rpm
